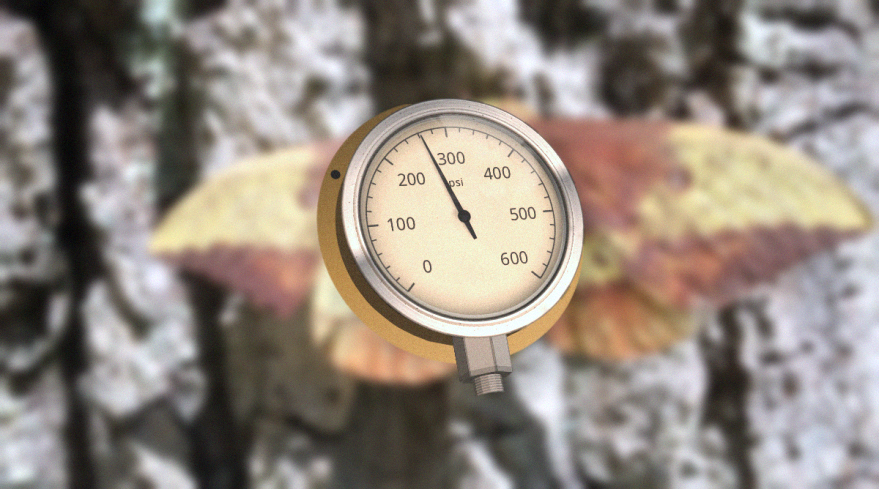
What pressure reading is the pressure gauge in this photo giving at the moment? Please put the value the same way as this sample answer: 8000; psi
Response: 260; psi
